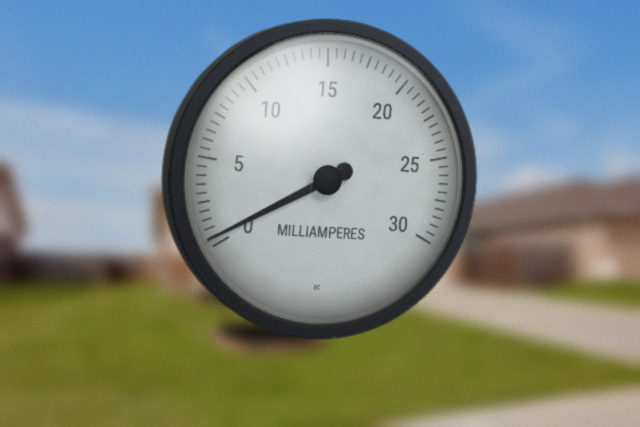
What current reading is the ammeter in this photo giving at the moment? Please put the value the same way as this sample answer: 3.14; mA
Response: 0.5; mA
